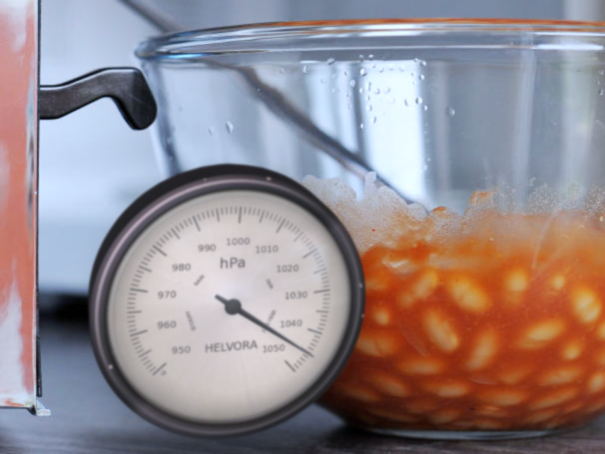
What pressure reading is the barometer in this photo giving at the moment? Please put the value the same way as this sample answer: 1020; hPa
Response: 1045; hPa
